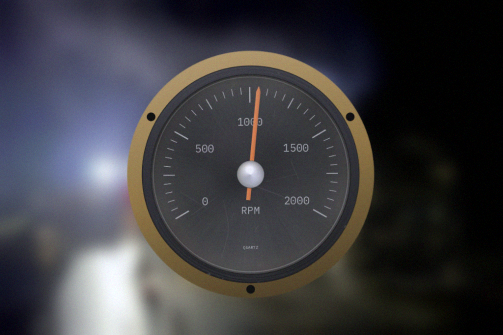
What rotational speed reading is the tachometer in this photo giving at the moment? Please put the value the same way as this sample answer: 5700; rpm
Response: 1050; rpm
